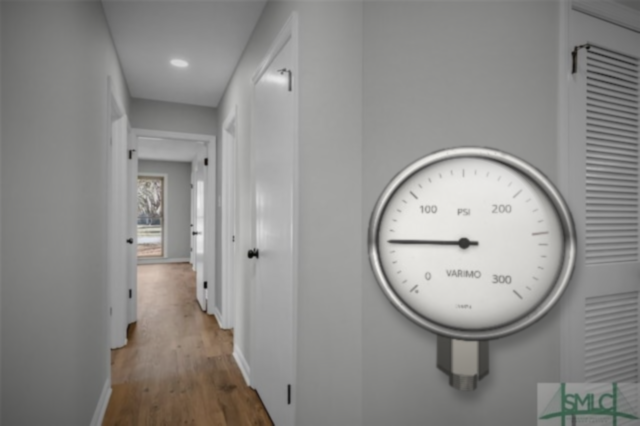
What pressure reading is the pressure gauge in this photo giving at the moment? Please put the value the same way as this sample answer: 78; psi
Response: 50; psi
